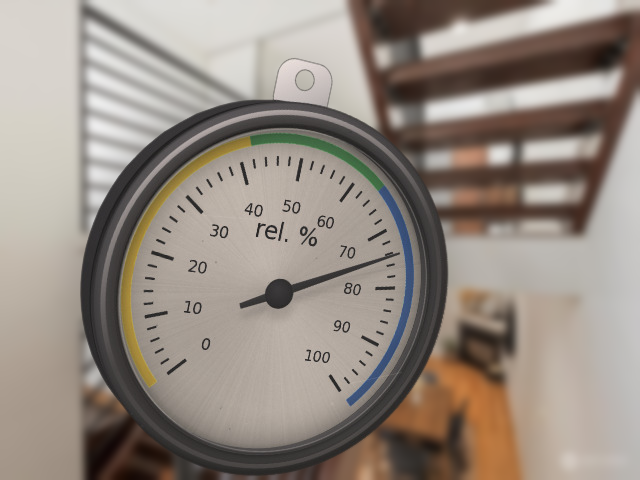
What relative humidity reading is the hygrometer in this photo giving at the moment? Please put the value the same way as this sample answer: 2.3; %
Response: 74; %
